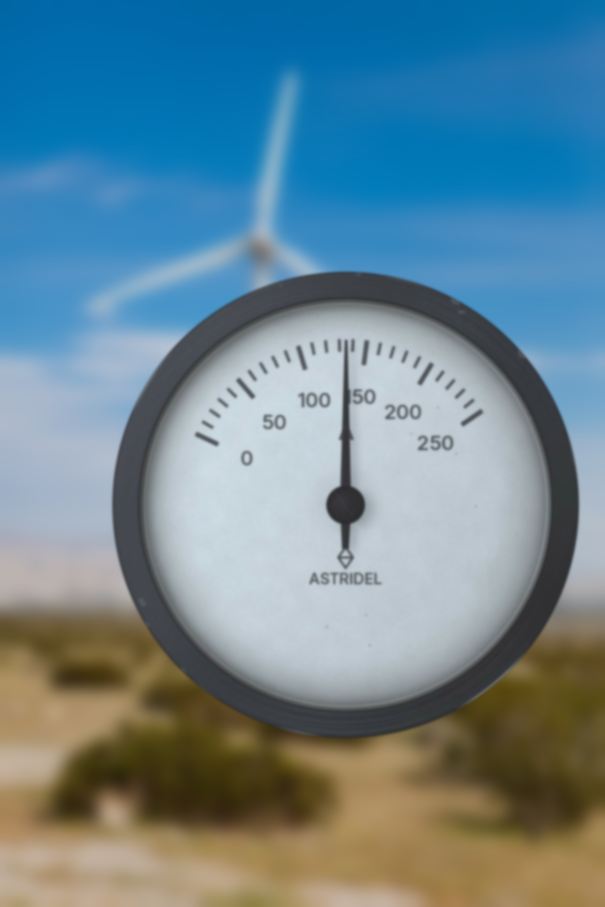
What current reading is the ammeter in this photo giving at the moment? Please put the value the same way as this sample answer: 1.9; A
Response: 135; A
